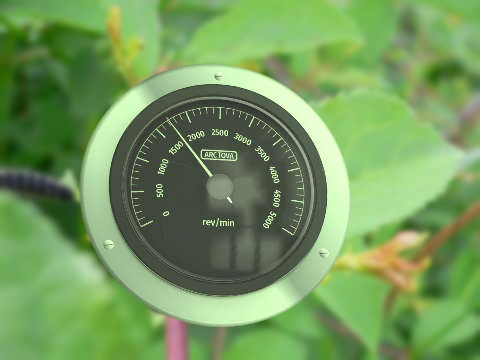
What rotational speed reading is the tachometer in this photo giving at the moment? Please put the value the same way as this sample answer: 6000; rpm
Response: 1700; rpm
